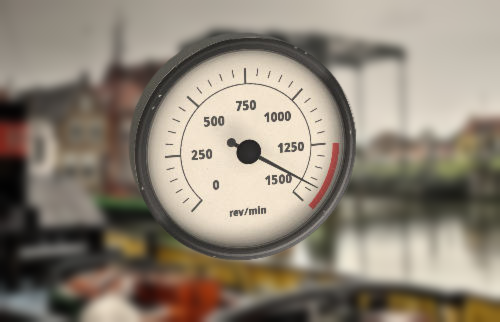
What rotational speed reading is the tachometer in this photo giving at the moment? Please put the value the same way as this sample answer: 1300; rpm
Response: 1425; rpm
